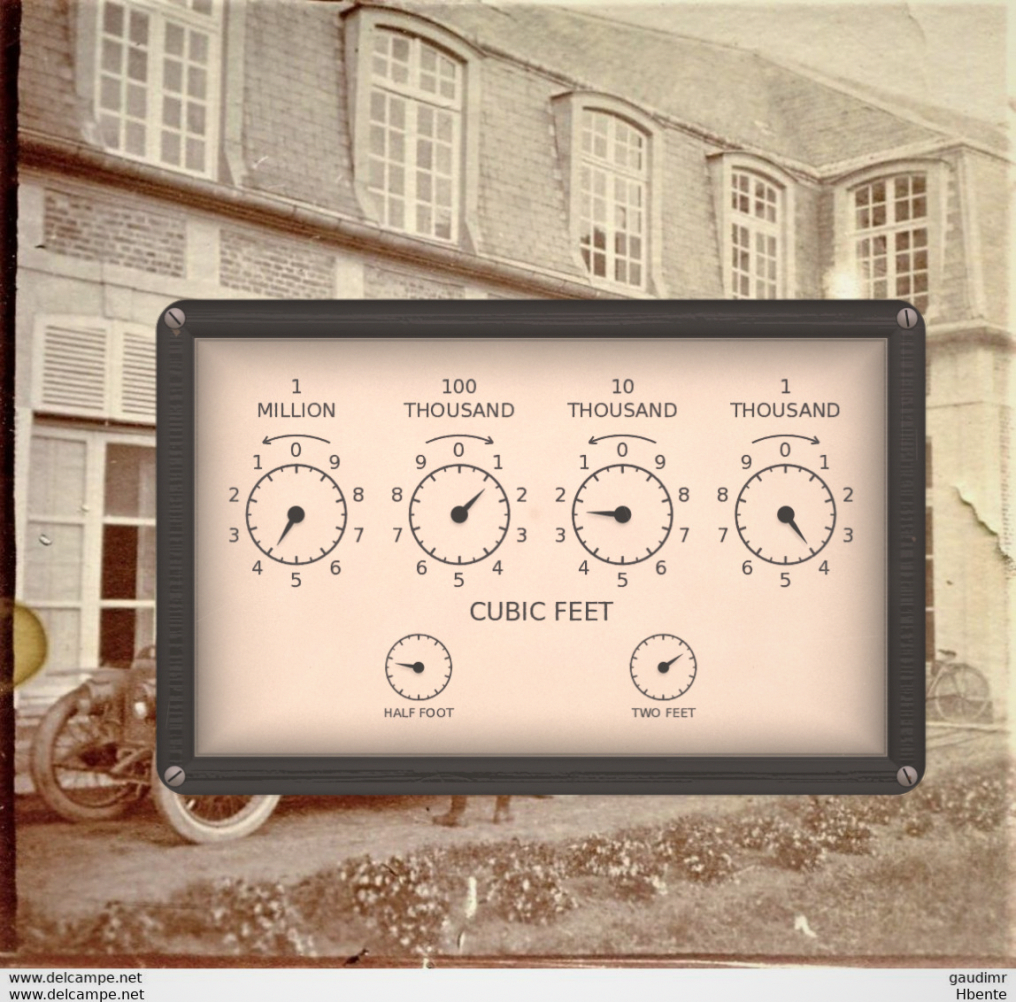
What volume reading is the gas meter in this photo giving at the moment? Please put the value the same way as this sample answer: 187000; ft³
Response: 412400; ft³
